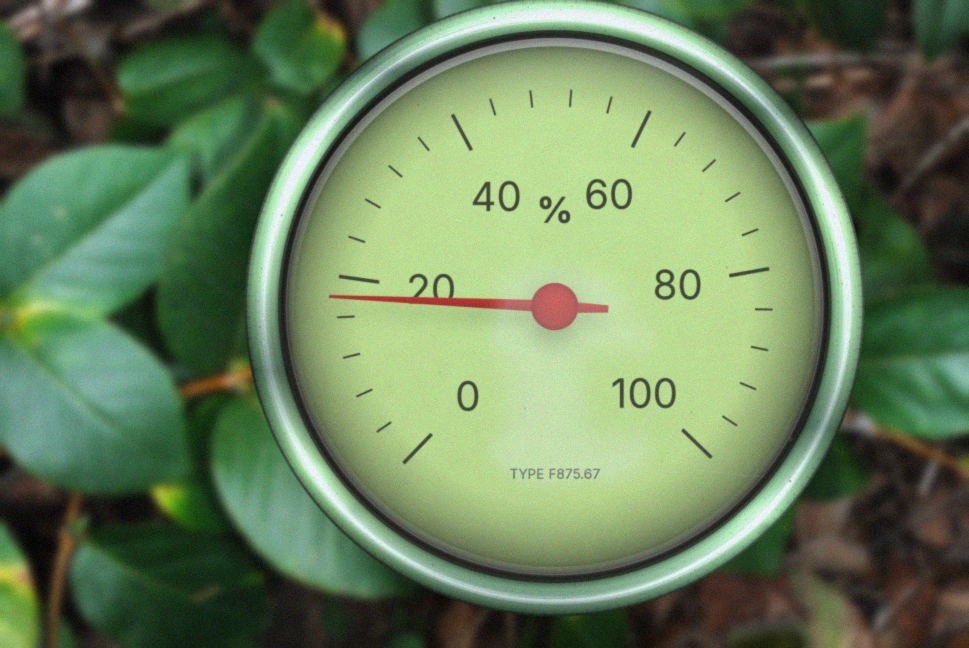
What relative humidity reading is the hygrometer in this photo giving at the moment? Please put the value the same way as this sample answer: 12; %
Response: 18; %
